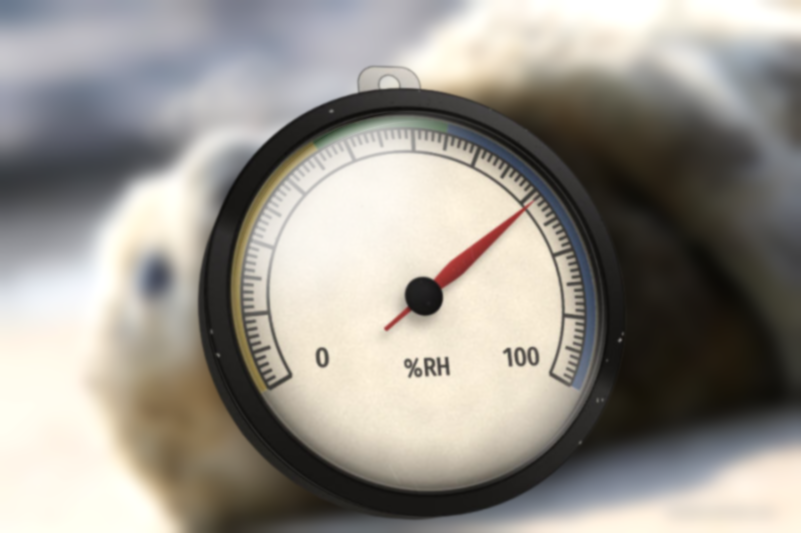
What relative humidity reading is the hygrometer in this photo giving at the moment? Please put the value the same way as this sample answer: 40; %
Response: 71; %
